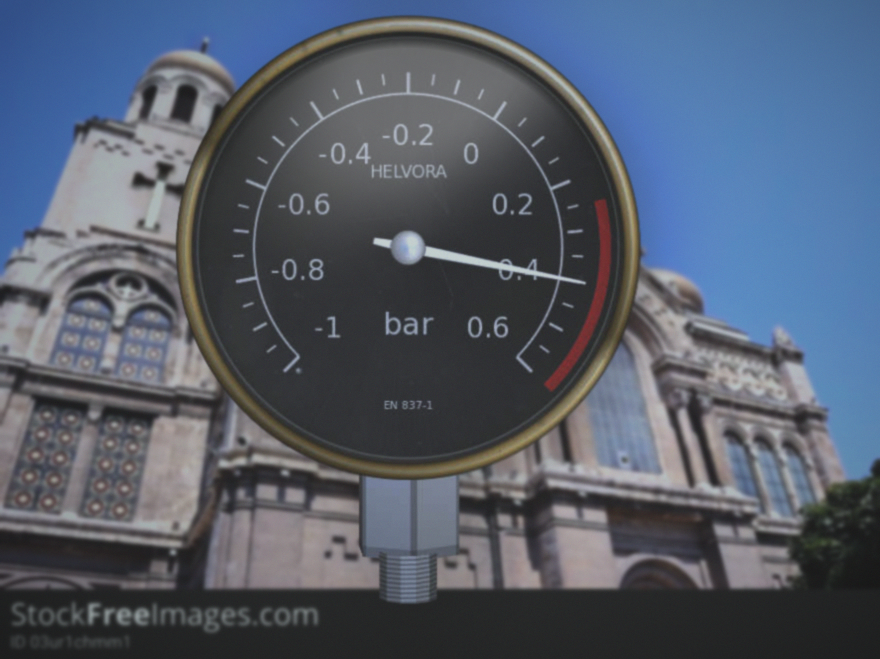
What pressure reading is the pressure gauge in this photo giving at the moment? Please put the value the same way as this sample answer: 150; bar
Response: 0.4; bar
